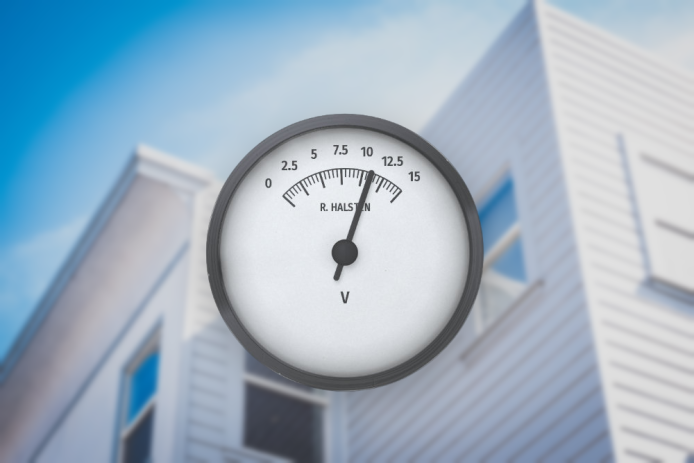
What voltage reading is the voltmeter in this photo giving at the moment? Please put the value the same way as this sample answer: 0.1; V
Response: 11; V
